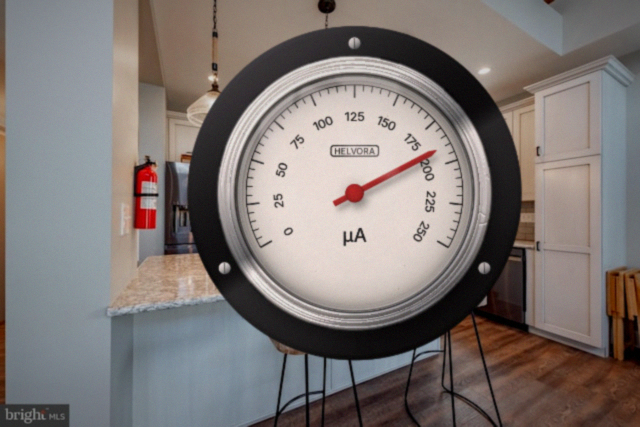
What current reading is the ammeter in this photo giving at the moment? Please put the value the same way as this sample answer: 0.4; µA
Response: 190; µA
